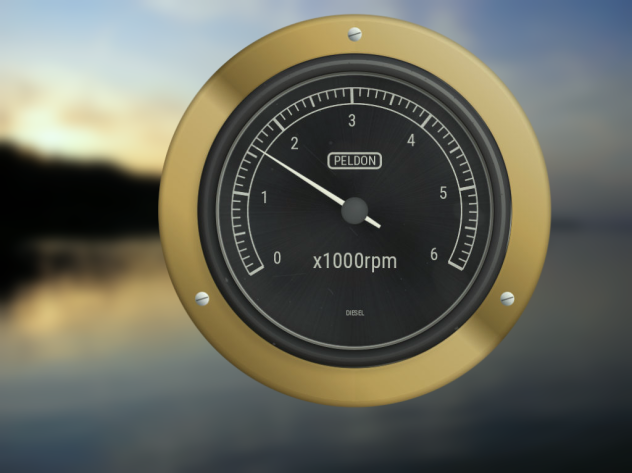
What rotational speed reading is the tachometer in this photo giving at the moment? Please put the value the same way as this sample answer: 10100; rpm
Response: 1600; rpm
